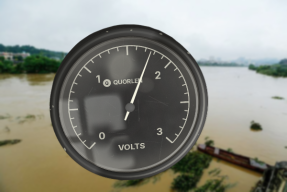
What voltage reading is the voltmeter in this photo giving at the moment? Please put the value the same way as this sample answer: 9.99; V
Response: 1.75; V
